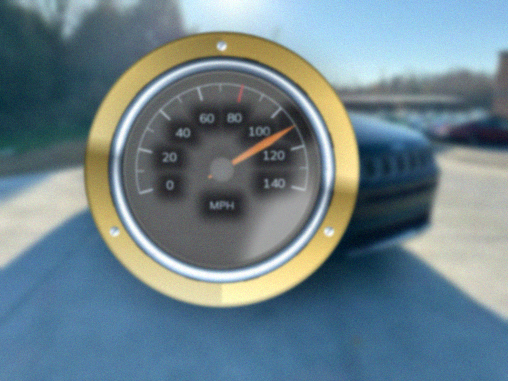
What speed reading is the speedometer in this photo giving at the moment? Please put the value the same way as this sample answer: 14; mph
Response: 110; mph
